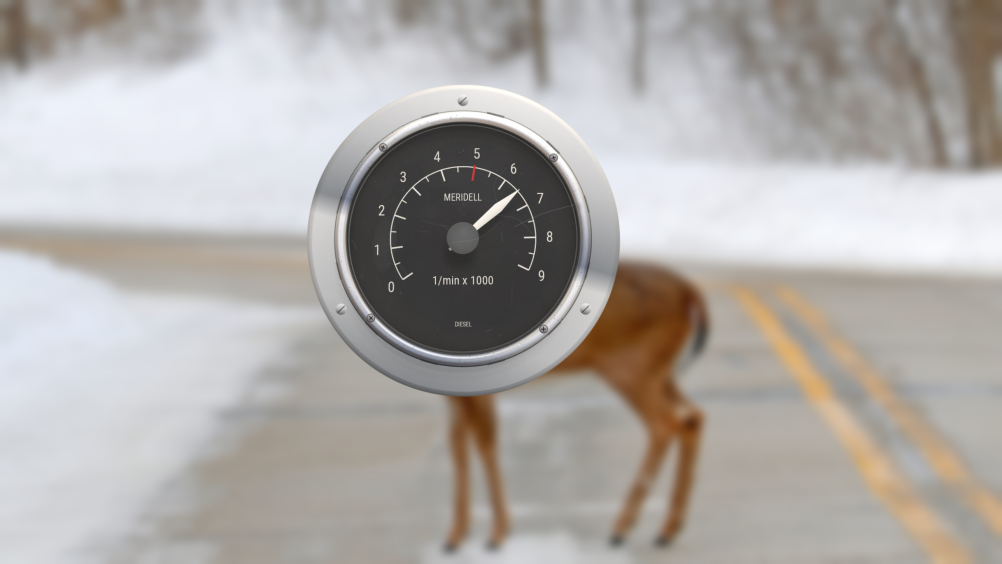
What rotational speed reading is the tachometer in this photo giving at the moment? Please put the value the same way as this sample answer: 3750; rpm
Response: 6500; rpm
